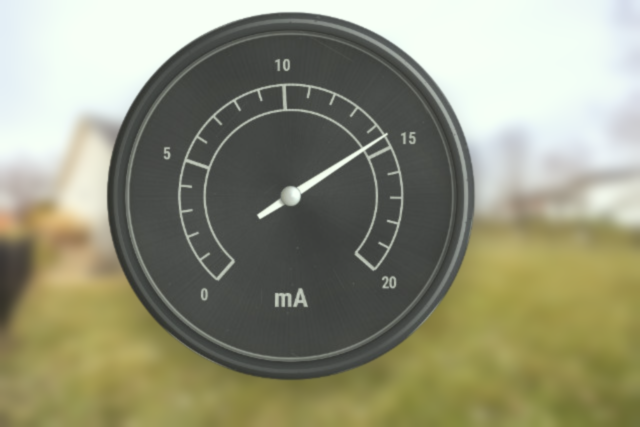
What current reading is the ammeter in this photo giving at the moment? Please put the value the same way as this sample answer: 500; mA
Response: 14.5; mA
